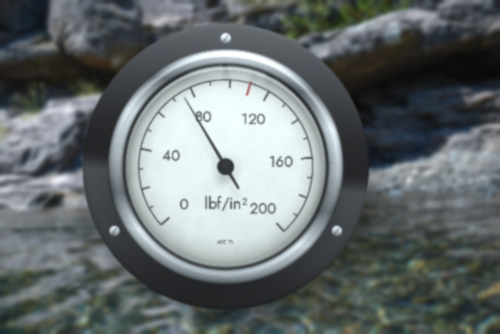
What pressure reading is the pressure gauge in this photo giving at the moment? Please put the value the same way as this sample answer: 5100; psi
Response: 75; psi
